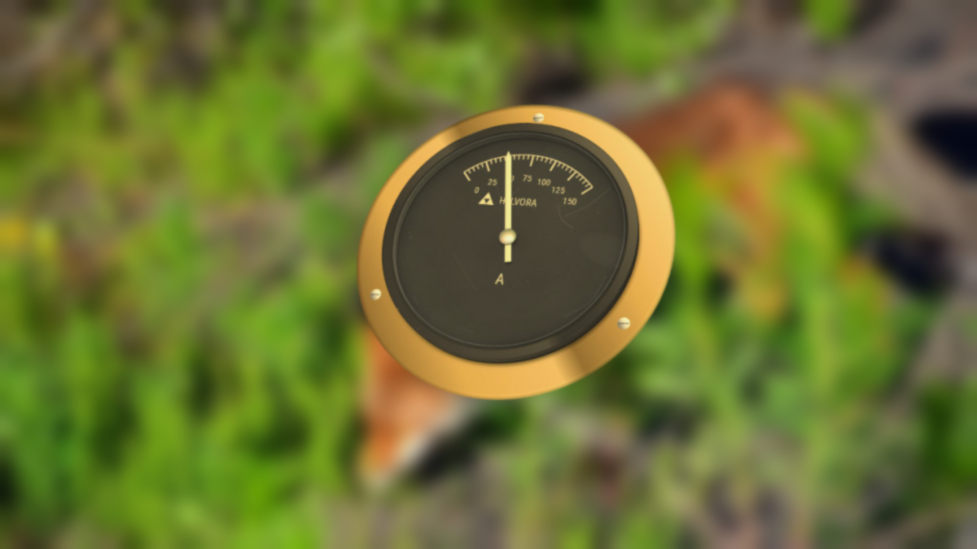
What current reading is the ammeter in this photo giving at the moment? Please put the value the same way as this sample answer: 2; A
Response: 50; A
